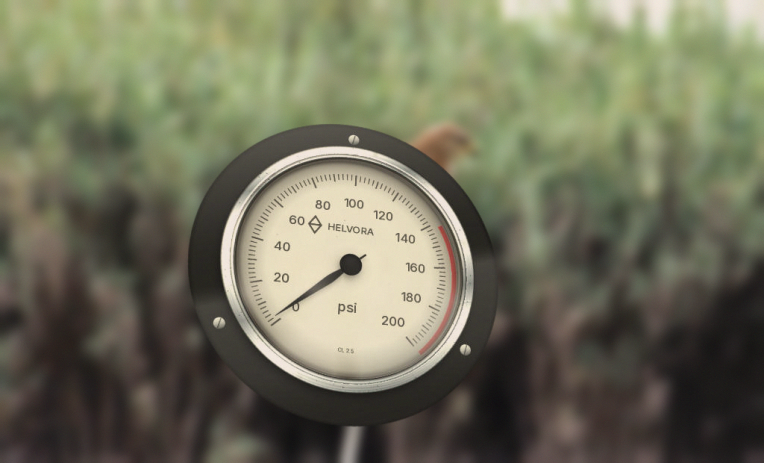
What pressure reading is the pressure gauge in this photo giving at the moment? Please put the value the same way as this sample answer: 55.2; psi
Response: 2; psi
